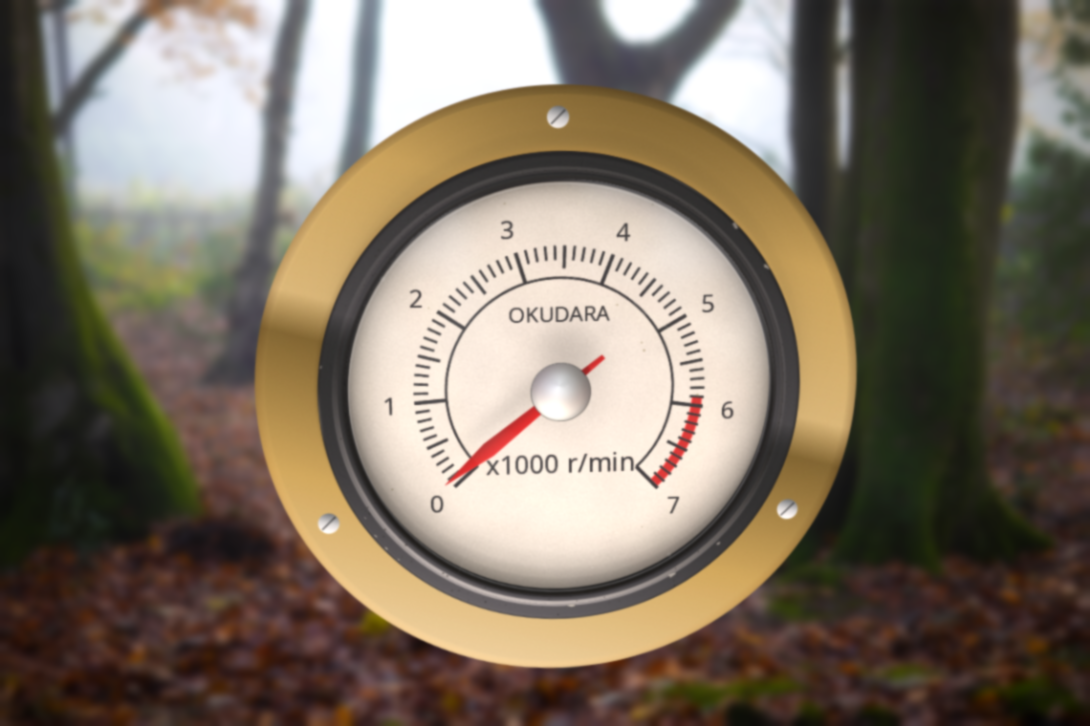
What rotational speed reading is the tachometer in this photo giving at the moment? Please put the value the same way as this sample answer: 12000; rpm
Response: 100; rpm
